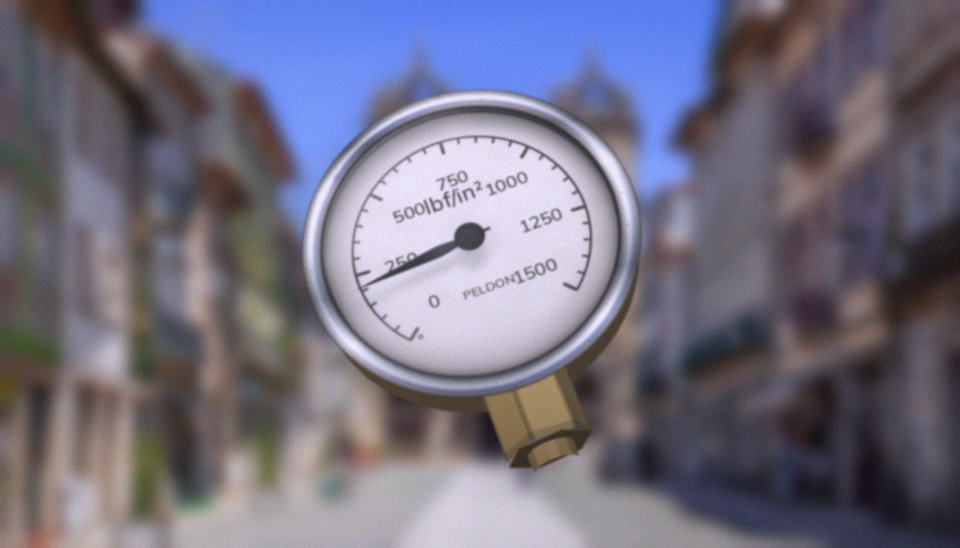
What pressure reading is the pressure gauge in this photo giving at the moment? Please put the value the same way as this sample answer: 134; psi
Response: 200; psi
